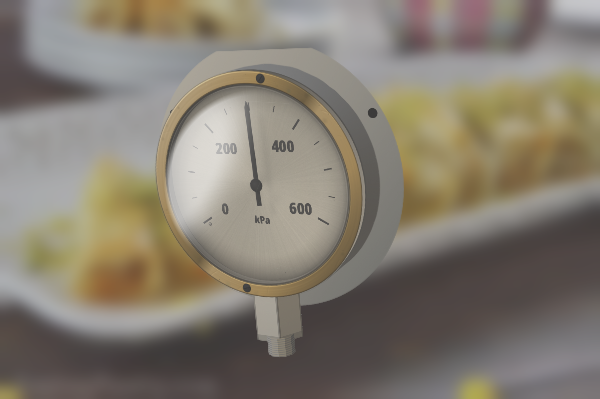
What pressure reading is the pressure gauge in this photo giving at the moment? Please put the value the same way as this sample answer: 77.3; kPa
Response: 300; kPa
